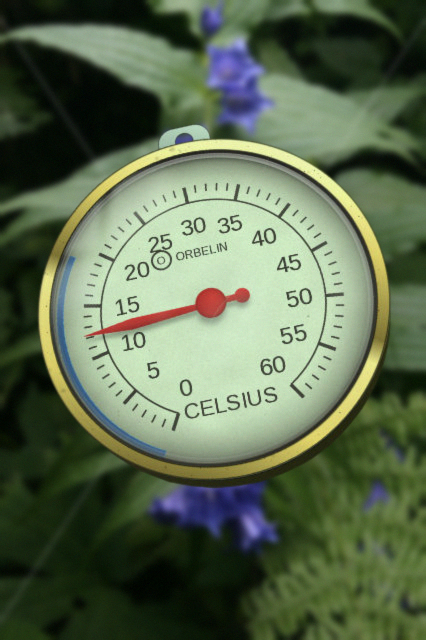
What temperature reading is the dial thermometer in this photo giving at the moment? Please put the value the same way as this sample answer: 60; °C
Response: 12; °C
